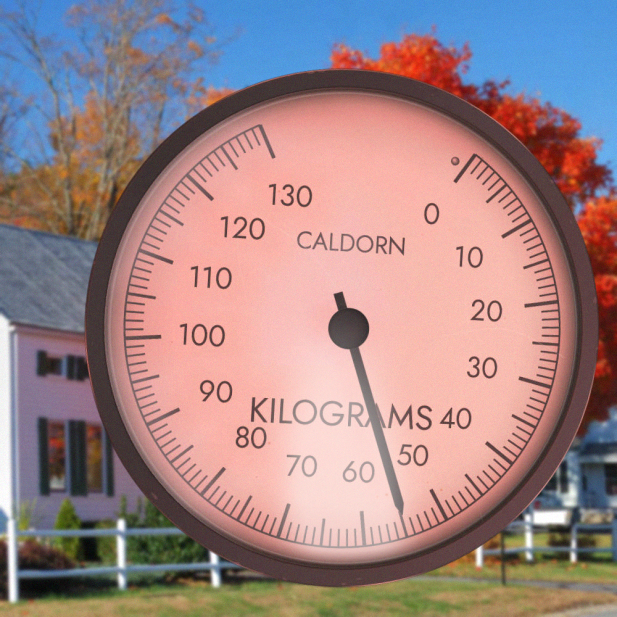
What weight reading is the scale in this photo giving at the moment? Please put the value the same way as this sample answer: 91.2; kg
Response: 55; kg
